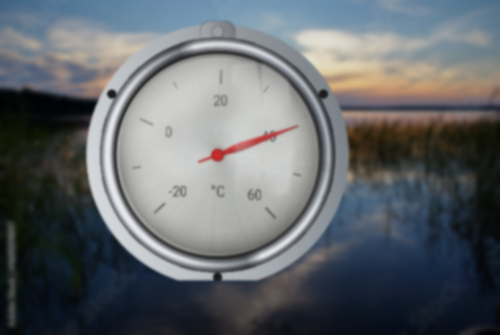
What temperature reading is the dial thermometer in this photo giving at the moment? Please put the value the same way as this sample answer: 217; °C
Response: 40; °C
